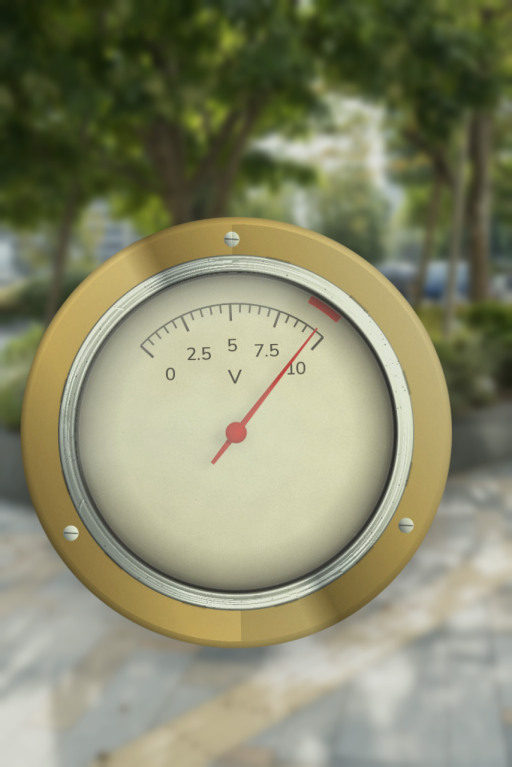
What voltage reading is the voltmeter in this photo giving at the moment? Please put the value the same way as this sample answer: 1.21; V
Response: 9.5; V
